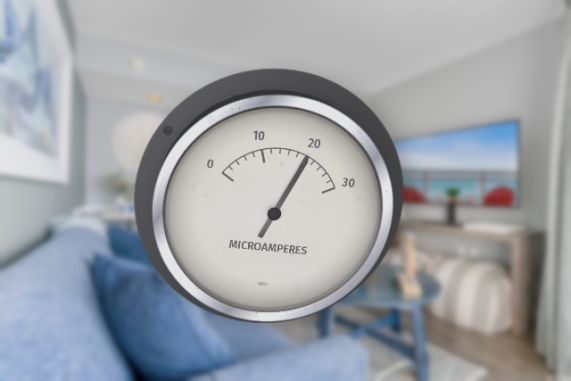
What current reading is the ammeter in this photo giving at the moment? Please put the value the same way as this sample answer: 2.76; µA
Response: 20; µA
